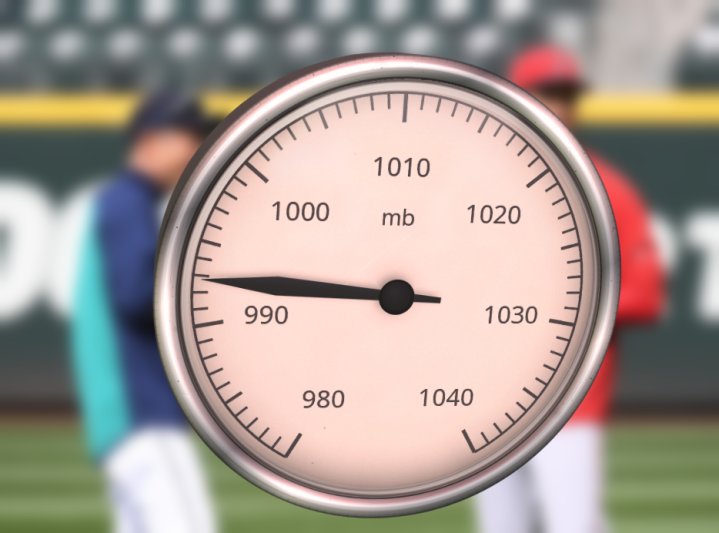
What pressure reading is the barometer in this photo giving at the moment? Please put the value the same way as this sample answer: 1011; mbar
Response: 993; mbar
